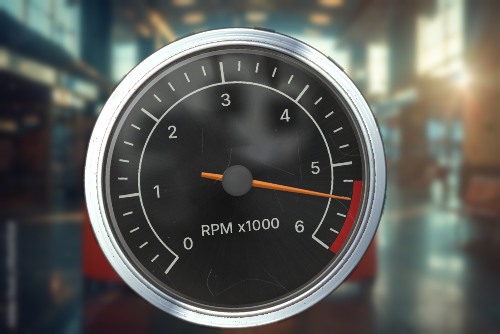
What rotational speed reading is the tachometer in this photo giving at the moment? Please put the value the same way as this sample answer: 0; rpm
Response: 5400; rpm
